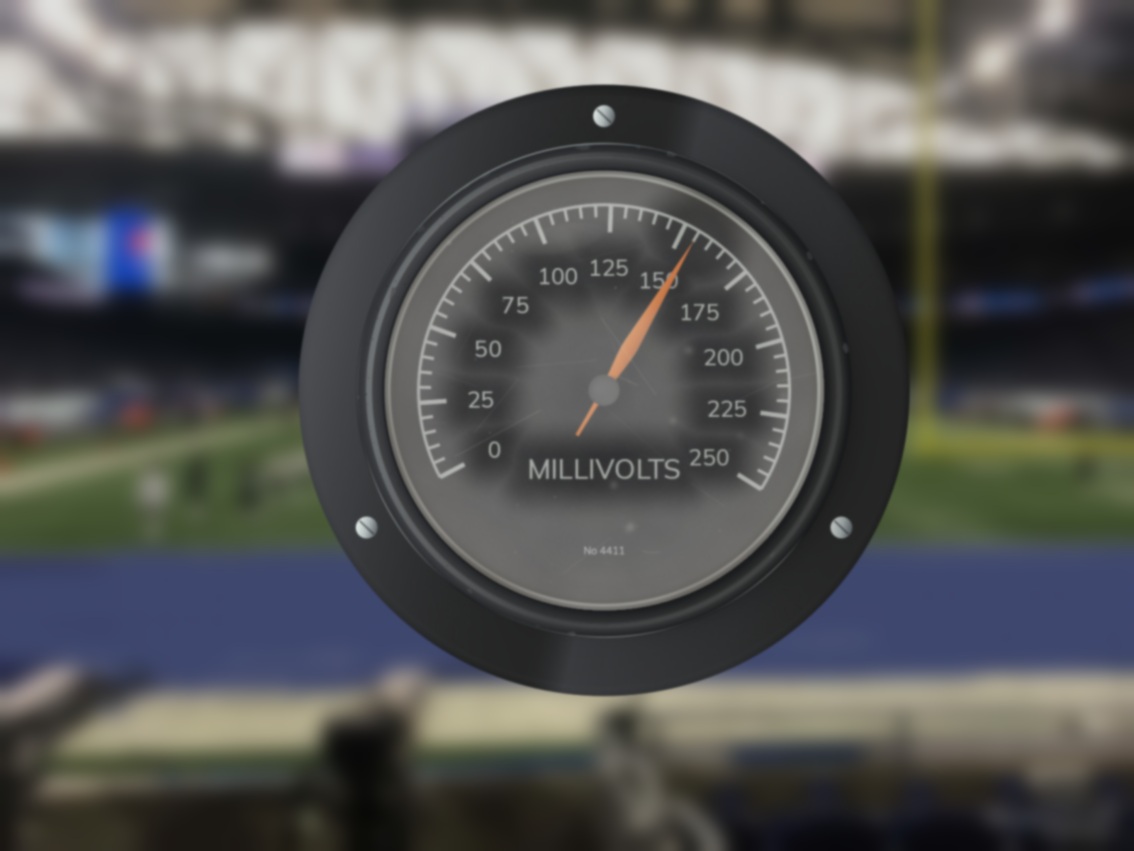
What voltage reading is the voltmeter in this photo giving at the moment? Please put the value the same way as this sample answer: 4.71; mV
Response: 155; mV
